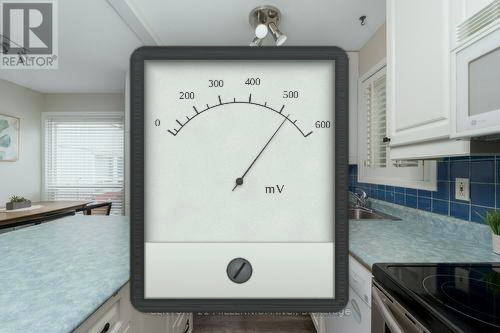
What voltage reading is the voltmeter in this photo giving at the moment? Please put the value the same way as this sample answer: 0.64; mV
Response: 525; mV
